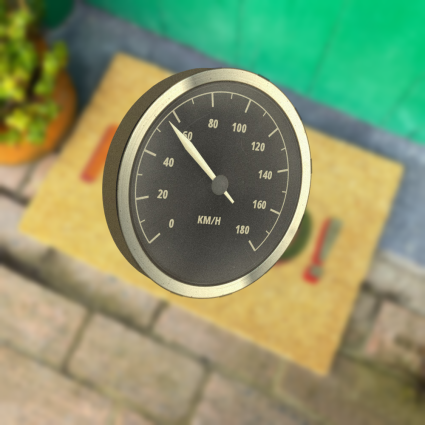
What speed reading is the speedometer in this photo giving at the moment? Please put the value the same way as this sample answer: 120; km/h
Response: 55; km/h
